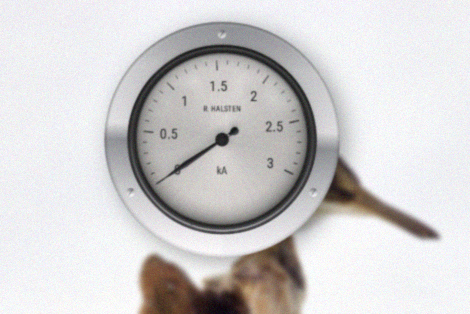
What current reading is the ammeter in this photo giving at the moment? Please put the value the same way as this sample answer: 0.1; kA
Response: 0; kA
